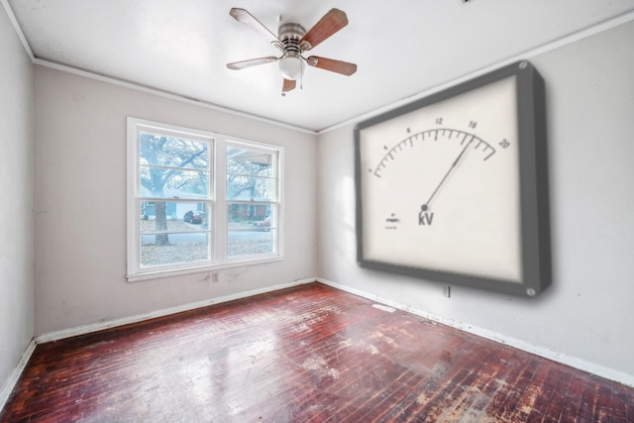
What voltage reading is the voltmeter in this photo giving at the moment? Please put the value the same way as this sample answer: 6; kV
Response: 17; kV
